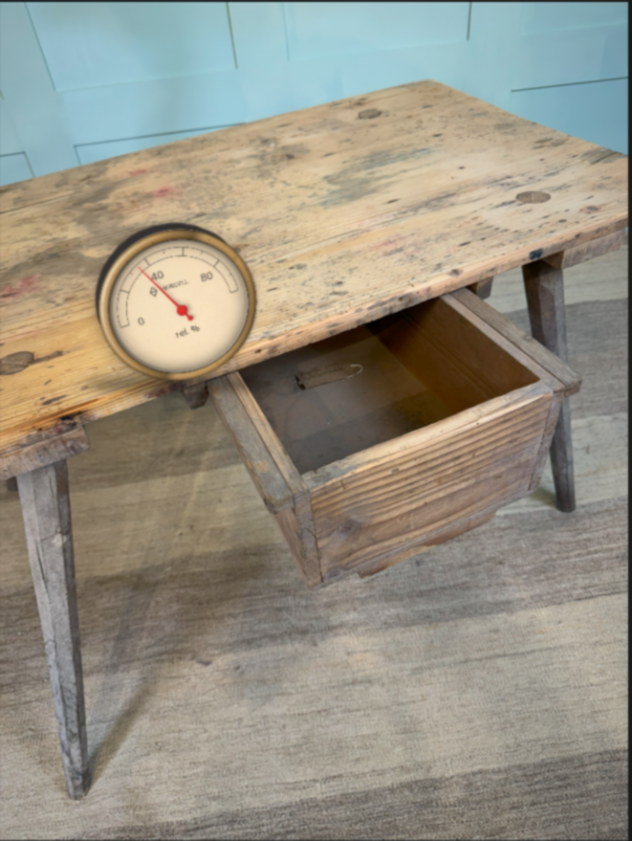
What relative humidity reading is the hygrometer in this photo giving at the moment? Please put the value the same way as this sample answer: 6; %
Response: 35; %
